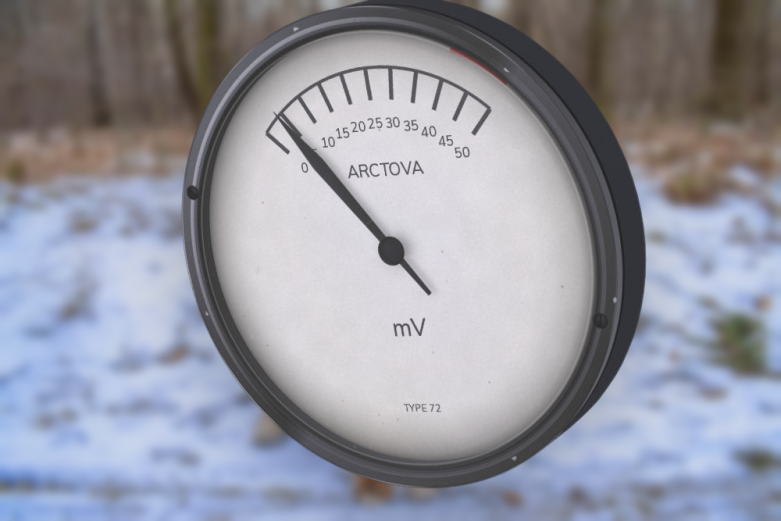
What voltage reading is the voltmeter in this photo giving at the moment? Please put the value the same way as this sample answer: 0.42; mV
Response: 5; mV
